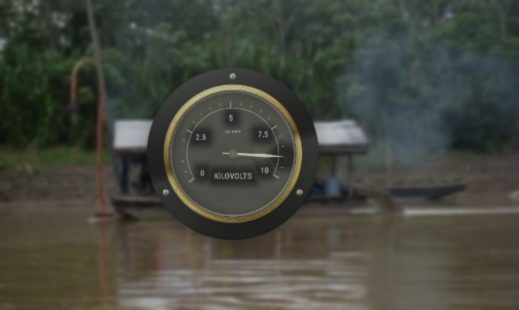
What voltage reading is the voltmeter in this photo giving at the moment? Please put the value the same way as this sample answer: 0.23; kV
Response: 9; kV
